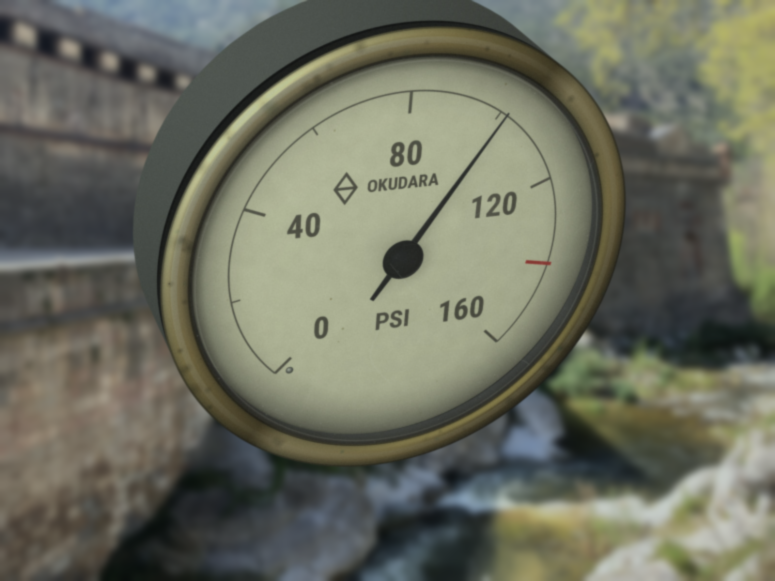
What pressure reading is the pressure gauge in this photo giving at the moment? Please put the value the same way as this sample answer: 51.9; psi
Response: 100; psi
